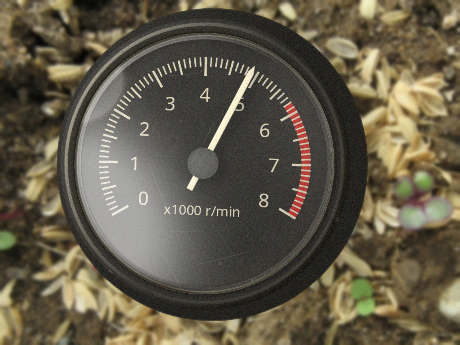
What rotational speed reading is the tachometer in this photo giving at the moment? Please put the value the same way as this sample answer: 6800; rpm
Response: 4900; rpm
